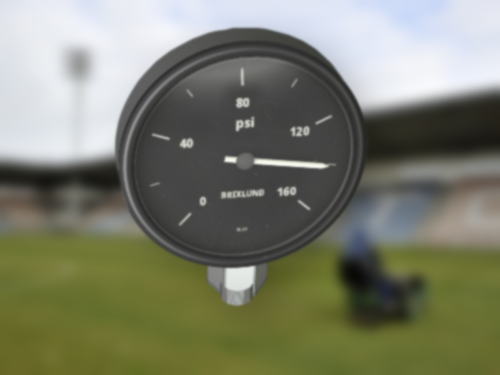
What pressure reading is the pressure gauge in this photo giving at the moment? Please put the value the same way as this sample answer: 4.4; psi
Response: 140; psi
